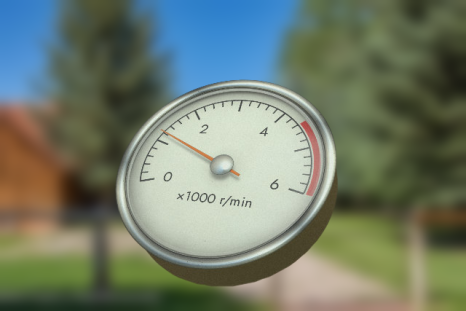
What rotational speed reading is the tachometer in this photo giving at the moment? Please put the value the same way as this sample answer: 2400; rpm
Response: 1200; rpm
